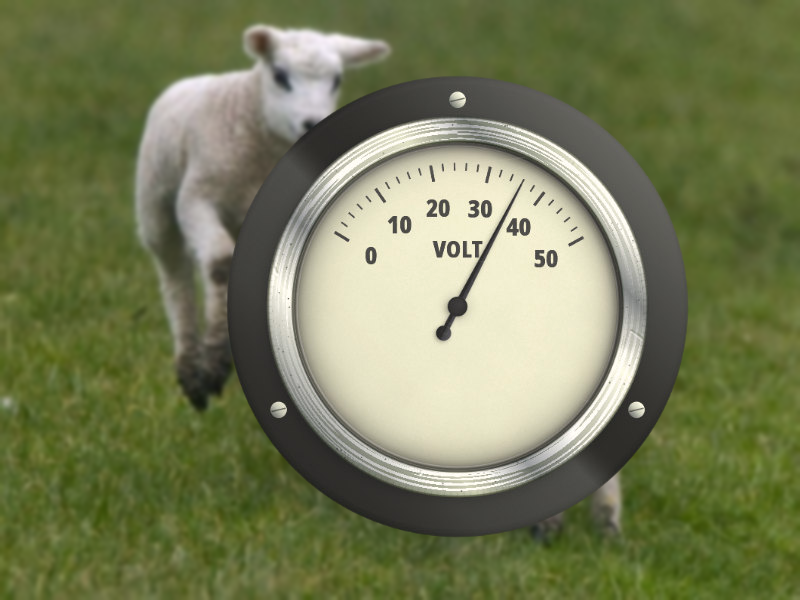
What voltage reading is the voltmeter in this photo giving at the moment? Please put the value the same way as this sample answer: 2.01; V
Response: 36; V
